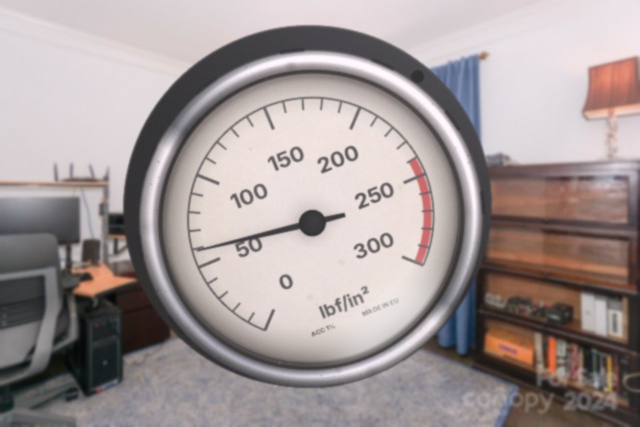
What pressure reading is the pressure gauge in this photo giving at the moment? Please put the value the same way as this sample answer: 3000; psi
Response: 60; psi
